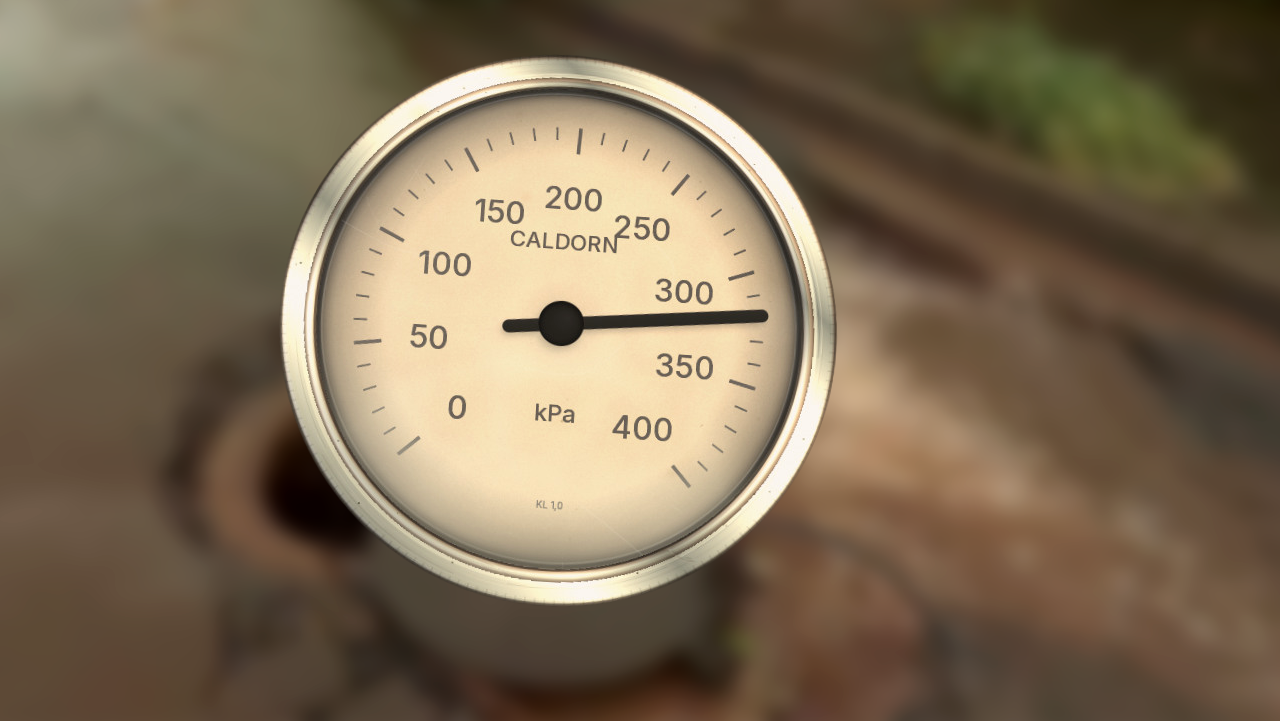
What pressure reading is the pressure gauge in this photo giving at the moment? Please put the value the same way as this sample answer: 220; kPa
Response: 320; kPa
